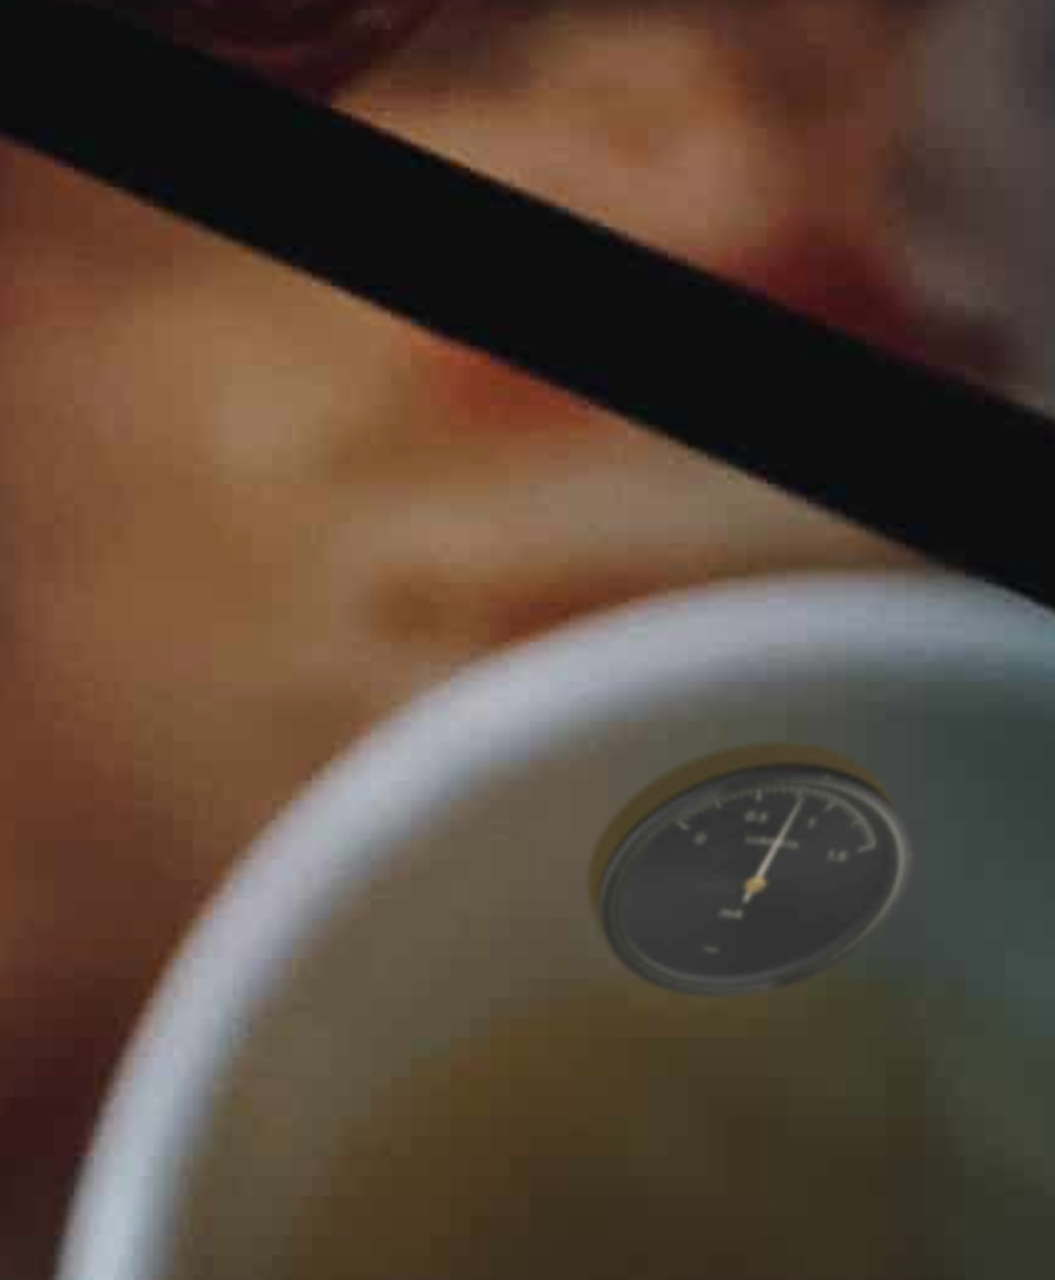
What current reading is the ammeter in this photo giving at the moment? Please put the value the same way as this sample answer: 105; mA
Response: 0.75; mA
